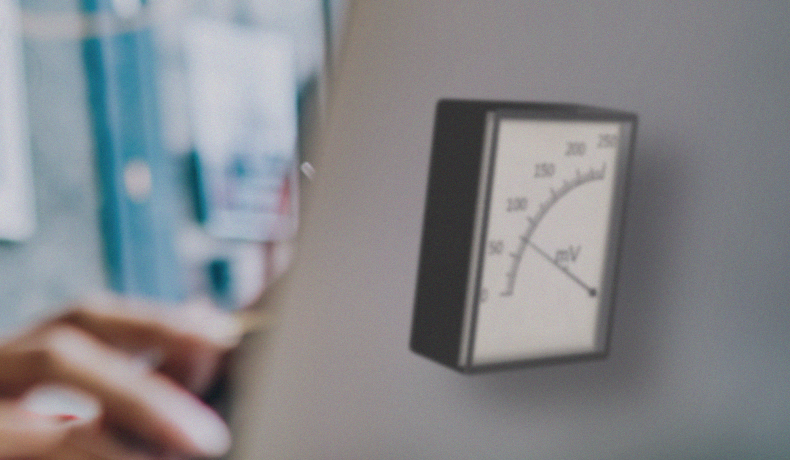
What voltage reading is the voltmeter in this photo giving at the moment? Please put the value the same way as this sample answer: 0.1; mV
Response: 75; mV
